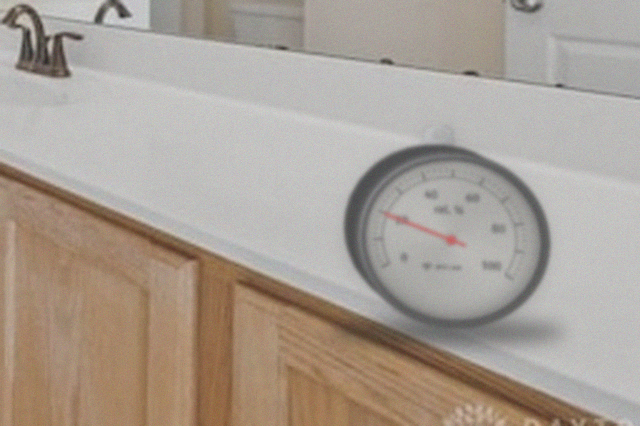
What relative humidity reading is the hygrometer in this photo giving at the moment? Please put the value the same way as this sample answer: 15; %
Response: 20; %
